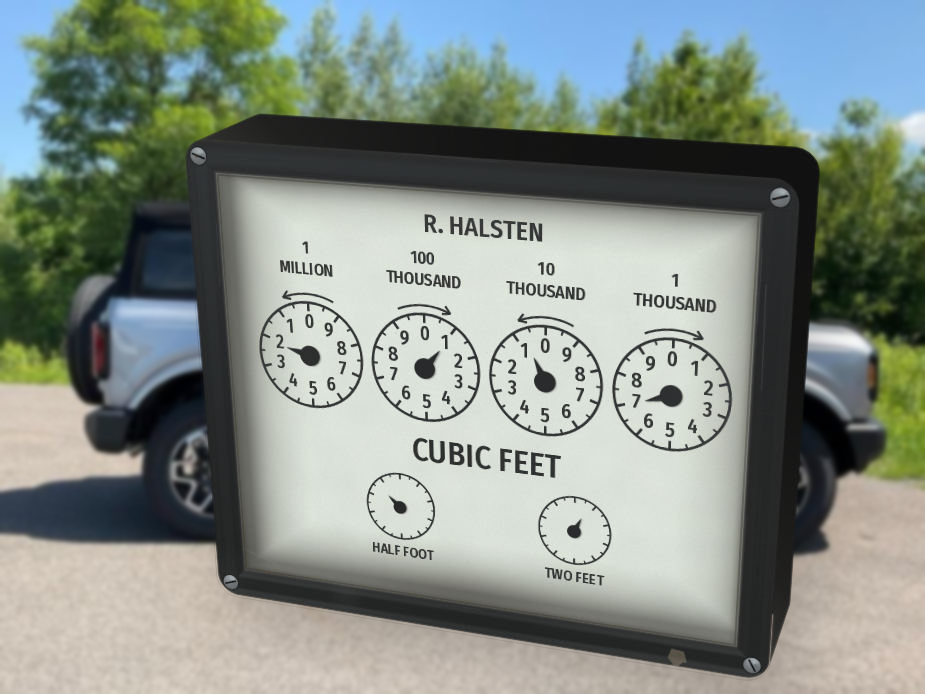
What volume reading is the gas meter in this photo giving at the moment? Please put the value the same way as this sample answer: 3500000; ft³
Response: 210700; ft³
